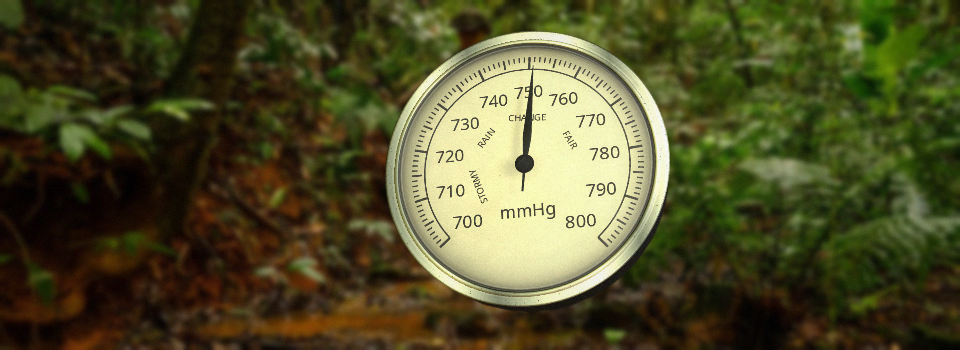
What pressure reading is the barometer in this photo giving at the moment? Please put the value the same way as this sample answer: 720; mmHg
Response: 751; mmHg
